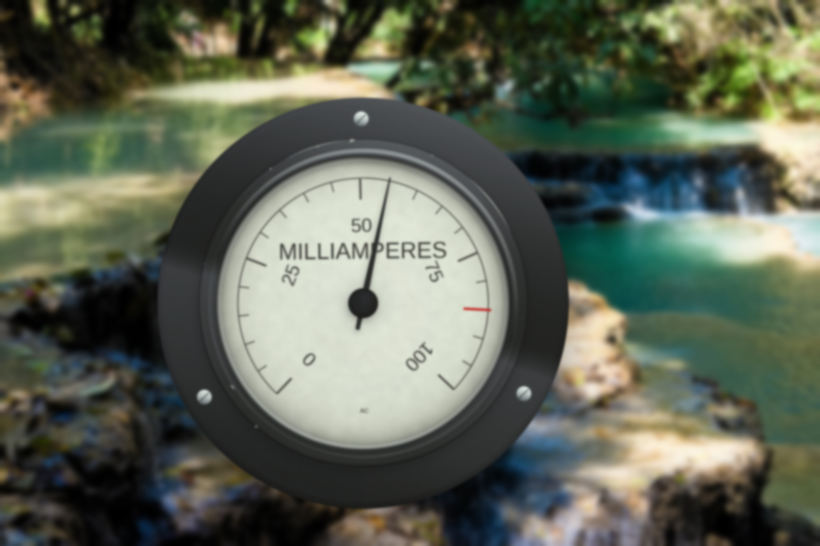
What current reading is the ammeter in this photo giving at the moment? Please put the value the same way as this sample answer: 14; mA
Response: 55; mA
